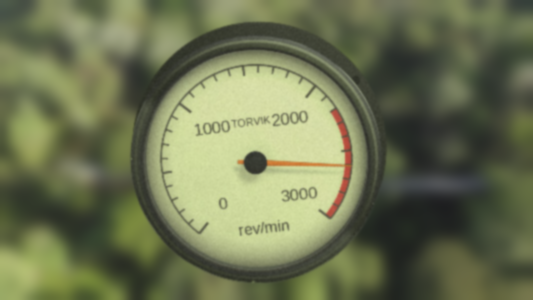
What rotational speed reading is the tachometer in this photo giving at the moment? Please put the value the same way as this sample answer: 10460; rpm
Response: 2600; rpm
